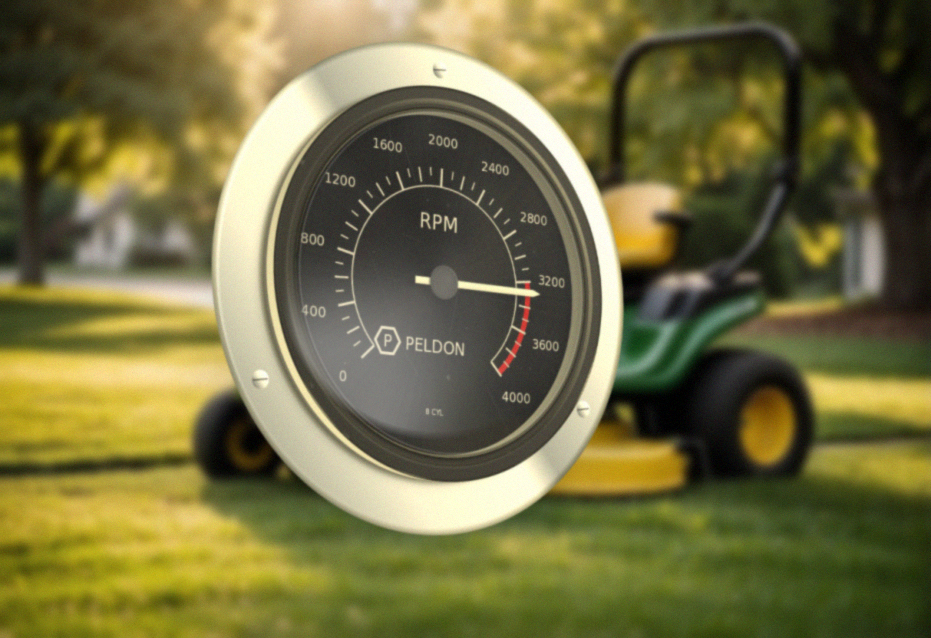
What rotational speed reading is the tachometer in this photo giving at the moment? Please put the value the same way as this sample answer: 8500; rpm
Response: 3300; rpm
